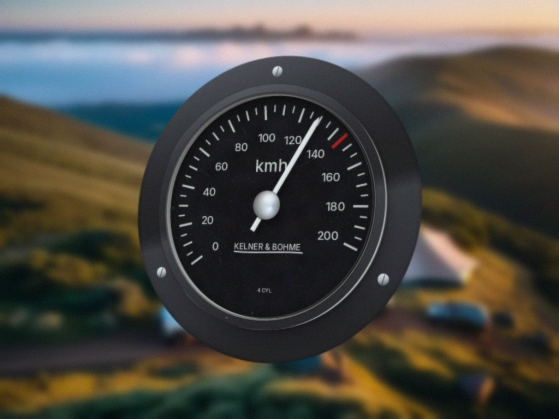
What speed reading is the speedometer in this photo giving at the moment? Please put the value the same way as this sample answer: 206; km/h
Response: 130; km/h
